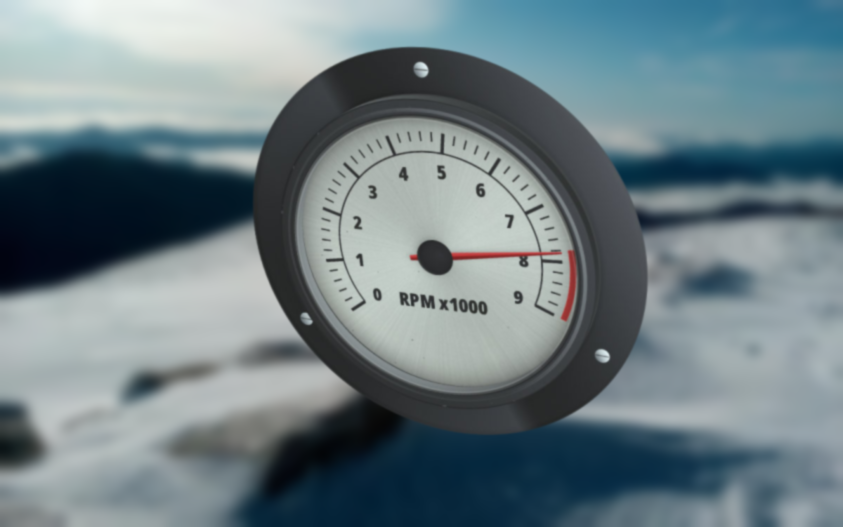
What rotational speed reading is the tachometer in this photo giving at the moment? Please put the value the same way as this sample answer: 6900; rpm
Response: 7800; rpm
